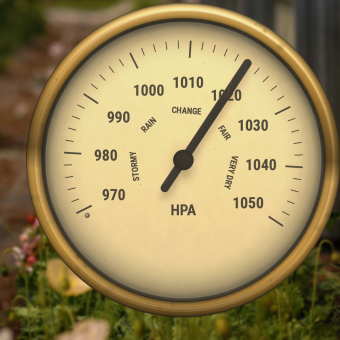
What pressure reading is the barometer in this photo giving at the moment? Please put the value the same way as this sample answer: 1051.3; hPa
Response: 1020; hPa
